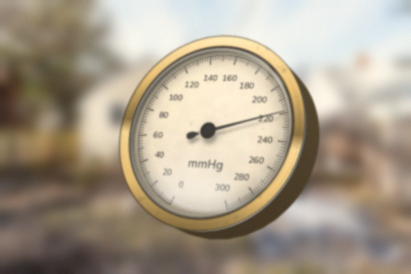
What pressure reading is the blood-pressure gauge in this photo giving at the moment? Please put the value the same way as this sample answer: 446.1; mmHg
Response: 220; mmHg
